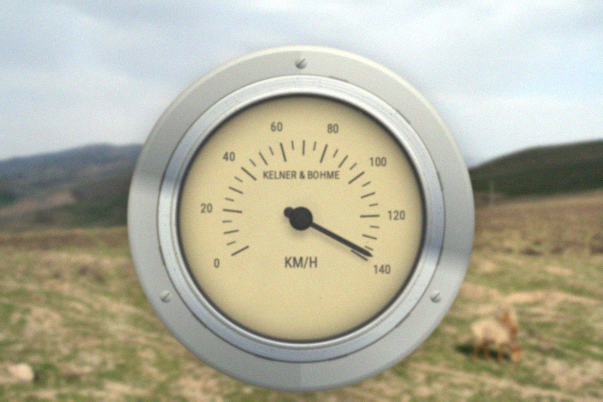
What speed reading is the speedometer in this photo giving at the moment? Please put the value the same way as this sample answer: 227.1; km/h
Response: 137.5; km/h
